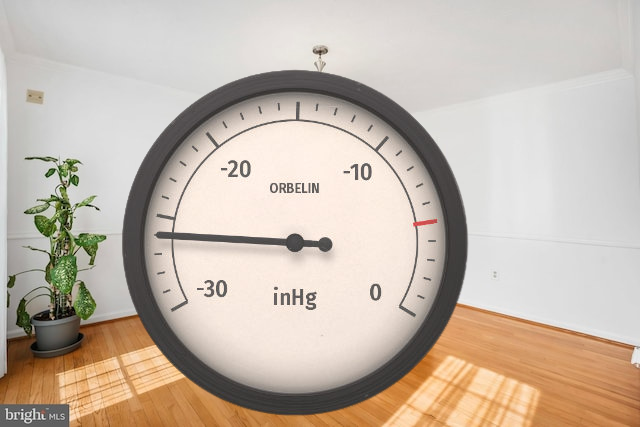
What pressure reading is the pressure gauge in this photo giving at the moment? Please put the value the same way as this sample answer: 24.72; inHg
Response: -26; inHg
